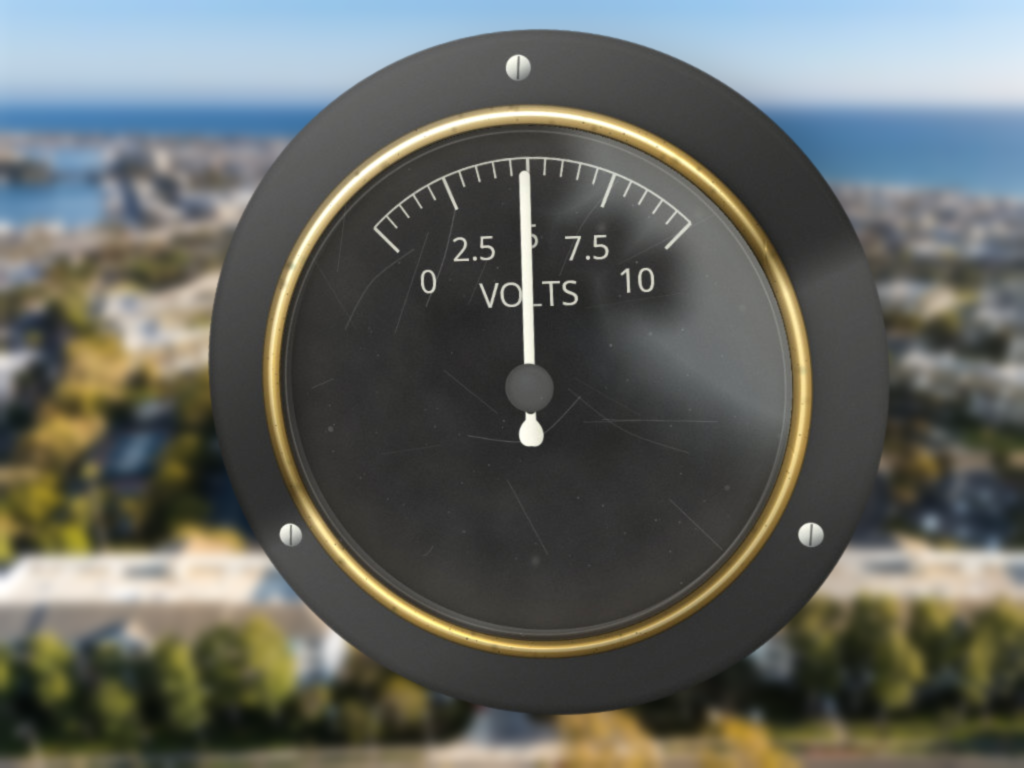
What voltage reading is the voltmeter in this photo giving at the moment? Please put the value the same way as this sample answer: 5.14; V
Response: 5; V
